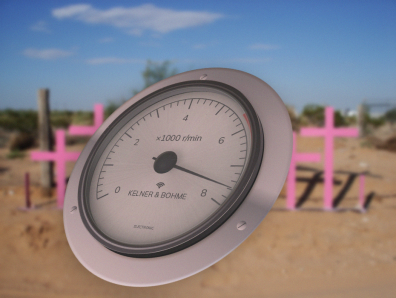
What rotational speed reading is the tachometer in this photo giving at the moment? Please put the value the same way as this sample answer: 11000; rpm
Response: 7600; rpm
